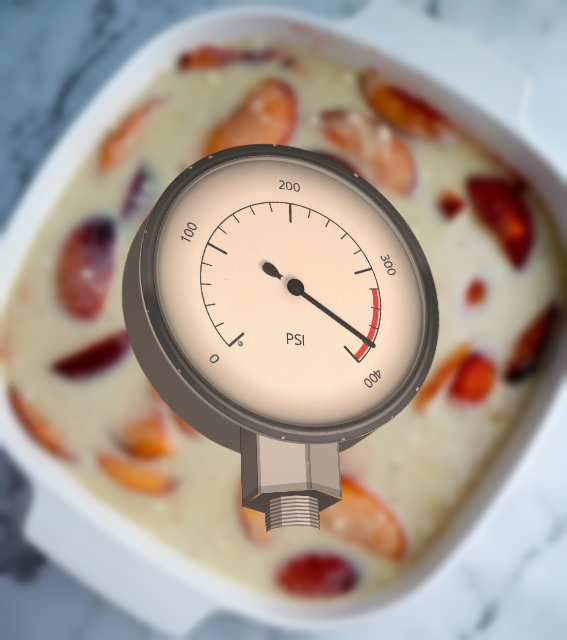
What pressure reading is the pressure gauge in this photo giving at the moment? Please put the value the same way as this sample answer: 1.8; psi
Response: 380; psi
